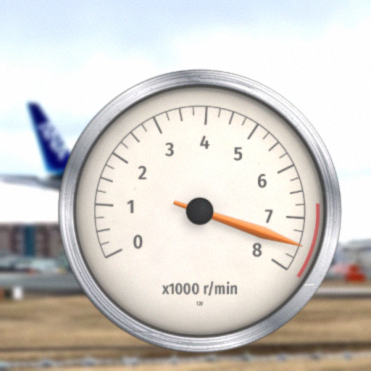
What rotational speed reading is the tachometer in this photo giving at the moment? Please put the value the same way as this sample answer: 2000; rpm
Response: 7500; rpm
